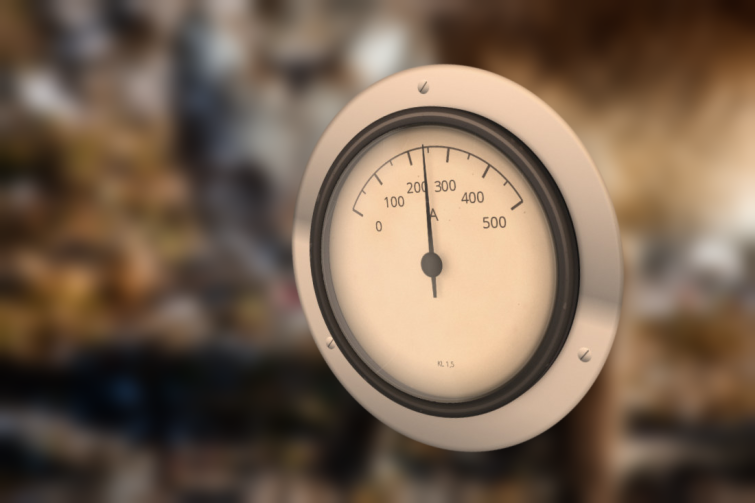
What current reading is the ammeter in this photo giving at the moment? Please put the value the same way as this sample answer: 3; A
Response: 250; A
